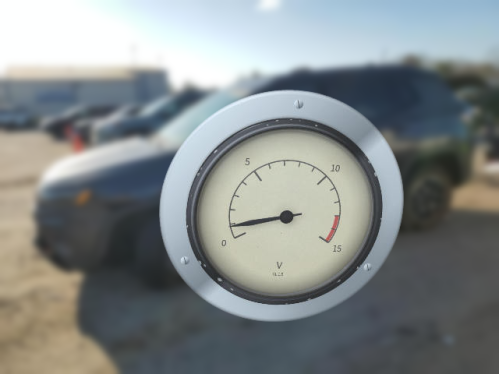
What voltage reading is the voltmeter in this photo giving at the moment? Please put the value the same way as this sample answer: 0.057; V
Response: 1; V
